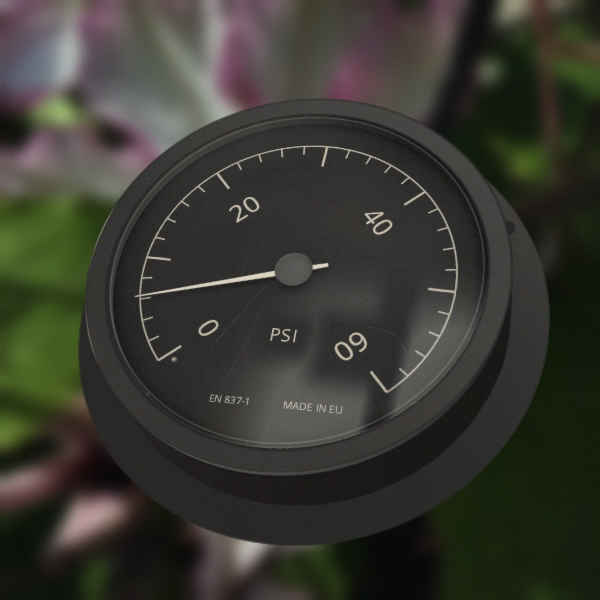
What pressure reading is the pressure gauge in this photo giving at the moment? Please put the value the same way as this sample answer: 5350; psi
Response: 6; psi
